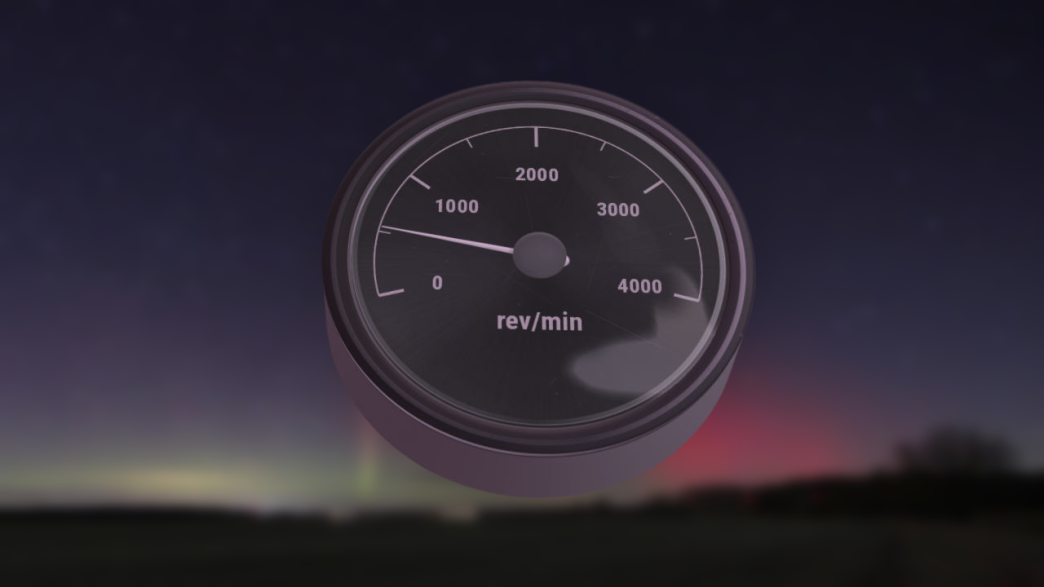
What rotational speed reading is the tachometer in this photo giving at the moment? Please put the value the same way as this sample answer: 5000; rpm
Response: 500; rpm
